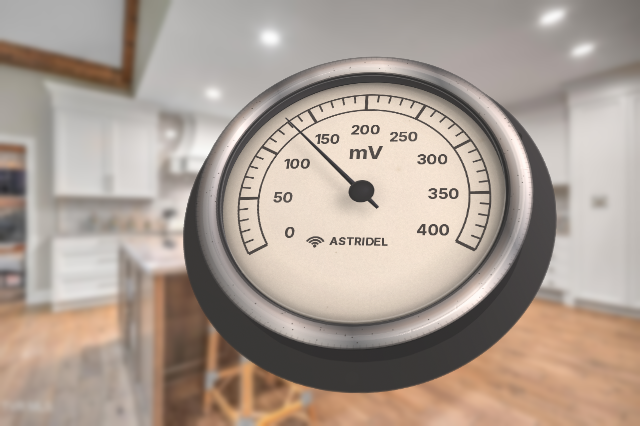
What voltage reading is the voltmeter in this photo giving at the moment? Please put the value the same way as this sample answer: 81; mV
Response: 130; mV
